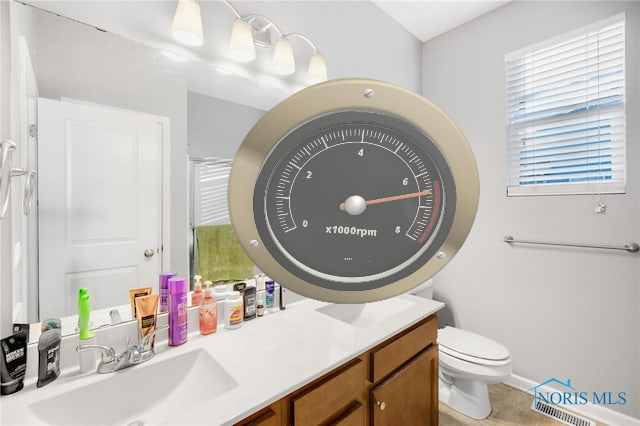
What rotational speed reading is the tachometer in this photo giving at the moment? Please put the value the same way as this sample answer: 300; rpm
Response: 6500; rpm
